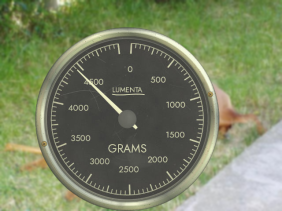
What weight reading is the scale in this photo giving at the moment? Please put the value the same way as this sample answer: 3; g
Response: 4450; g
